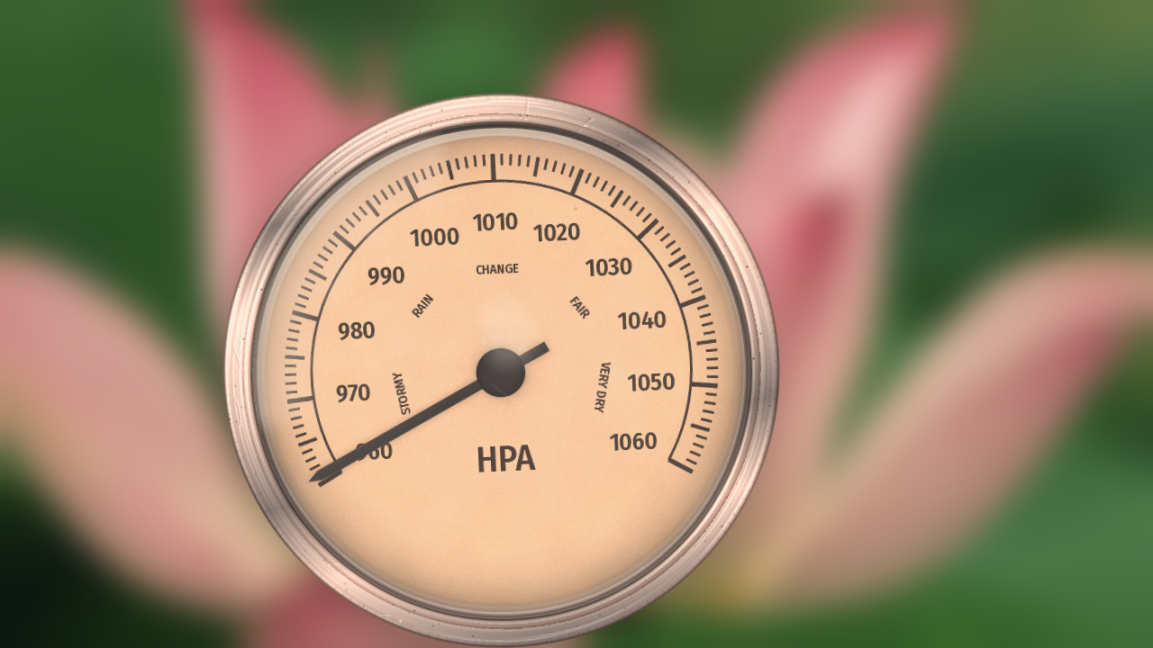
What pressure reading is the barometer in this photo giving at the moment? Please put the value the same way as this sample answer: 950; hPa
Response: 961; hPa
